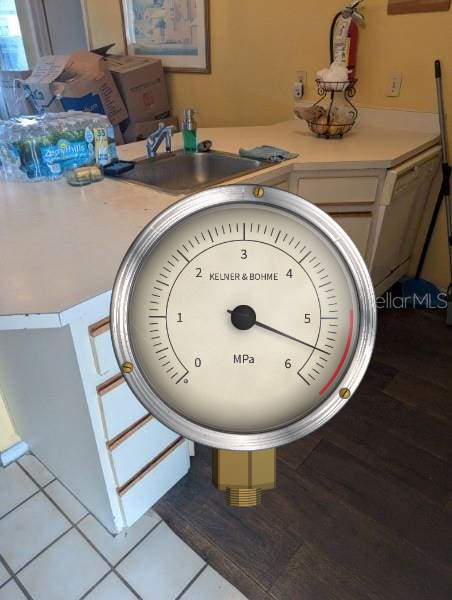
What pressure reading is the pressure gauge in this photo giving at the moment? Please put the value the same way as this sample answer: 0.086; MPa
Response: 5.5; MPa
